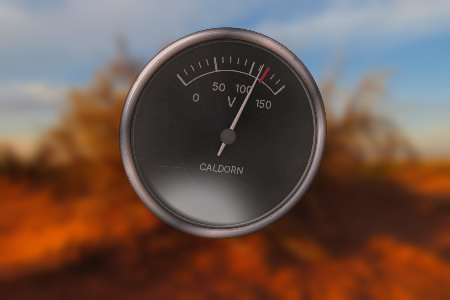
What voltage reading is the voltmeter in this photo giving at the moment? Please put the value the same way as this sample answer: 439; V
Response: 110; V
